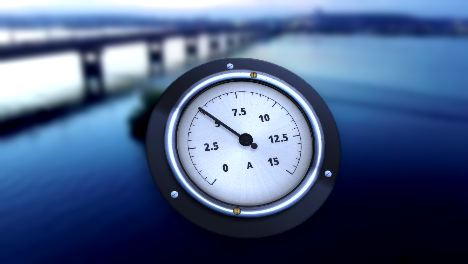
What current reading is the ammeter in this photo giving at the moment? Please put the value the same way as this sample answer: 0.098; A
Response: 5; A
